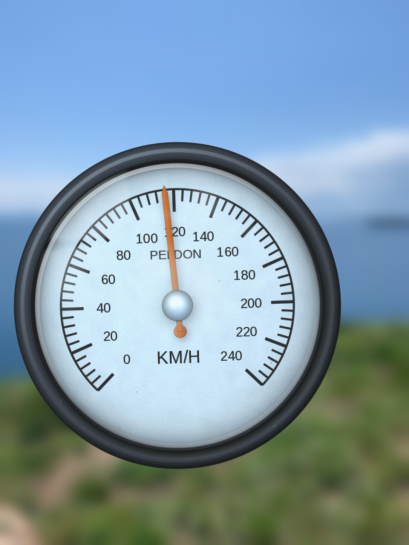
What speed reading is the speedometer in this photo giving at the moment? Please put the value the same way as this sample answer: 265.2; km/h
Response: 116; km/h
